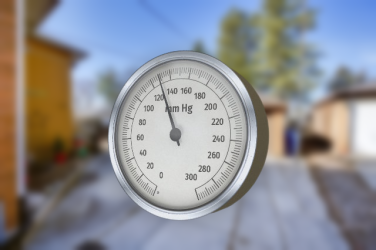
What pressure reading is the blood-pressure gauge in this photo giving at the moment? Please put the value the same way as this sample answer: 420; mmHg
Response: 130; mmHg
